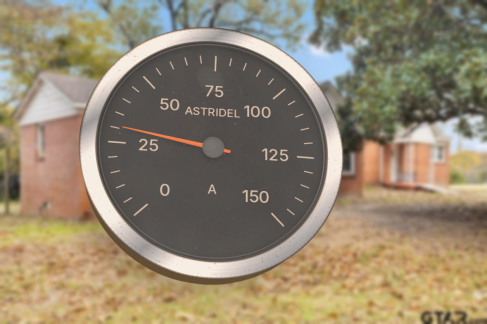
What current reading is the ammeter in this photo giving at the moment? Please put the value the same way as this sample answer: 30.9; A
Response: 30; A
